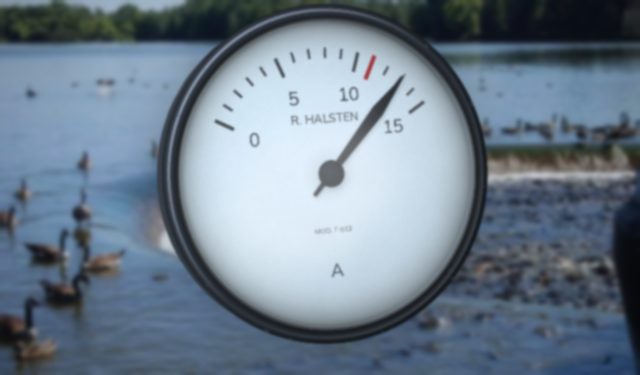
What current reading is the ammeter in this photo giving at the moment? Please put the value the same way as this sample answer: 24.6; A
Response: 13; A
